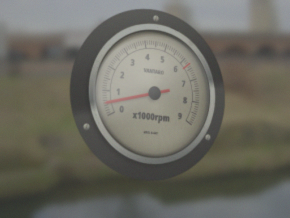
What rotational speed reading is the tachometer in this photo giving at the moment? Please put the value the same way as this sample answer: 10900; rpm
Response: 500; rpm
